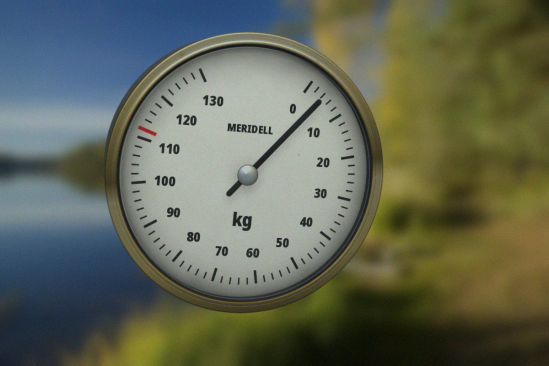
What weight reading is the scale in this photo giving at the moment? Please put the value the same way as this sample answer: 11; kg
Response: 4; kg
